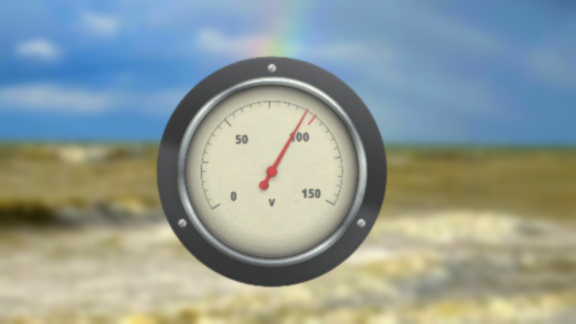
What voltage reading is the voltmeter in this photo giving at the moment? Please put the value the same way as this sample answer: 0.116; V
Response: 95; V
